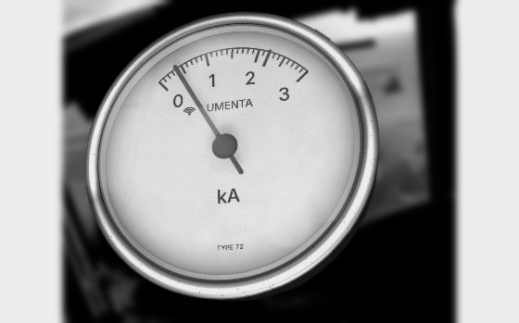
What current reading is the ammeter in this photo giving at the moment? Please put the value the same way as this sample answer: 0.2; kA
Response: 0.4; kA
